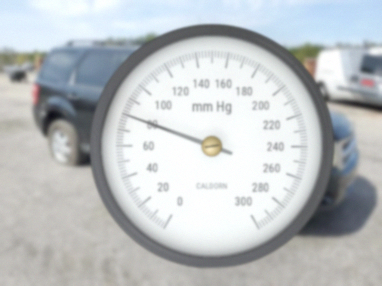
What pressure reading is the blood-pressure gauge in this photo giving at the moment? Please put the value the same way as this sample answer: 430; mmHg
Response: 80; mmHg
